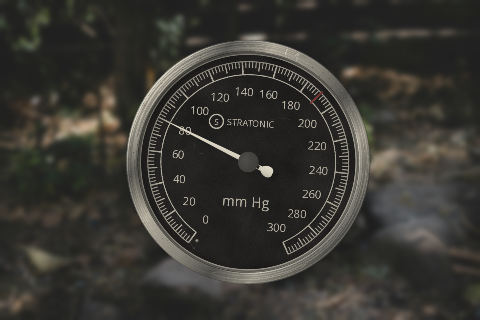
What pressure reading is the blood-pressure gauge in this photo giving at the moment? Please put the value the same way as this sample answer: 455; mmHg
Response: 80; mmHg
